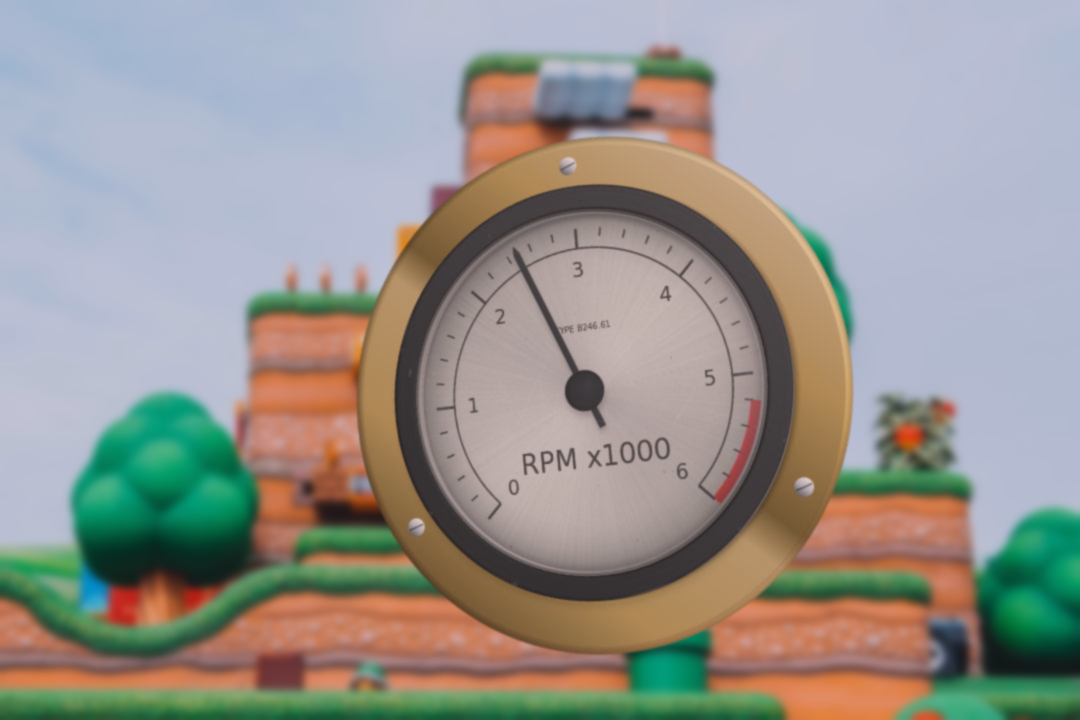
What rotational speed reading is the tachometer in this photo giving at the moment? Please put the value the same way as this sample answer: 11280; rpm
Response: 2500; rpm
